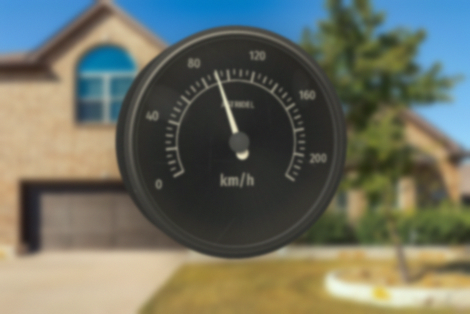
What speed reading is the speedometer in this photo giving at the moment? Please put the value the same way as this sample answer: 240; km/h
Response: 90; km/h
